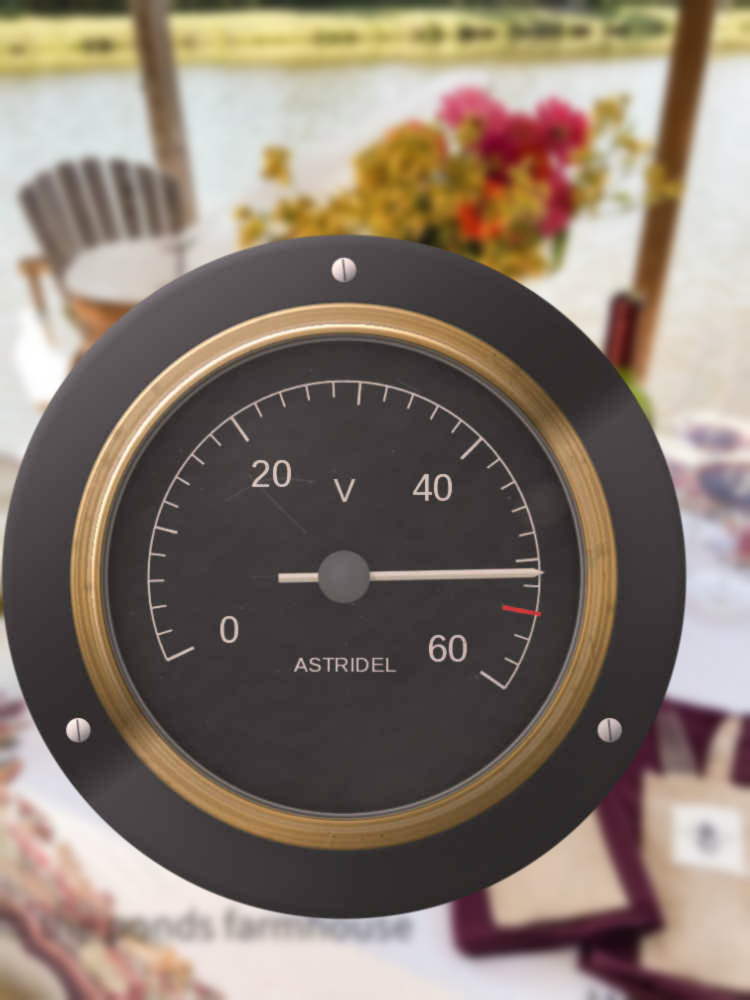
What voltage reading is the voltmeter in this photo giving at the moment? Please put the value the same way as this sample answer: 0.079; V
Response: 51; V
